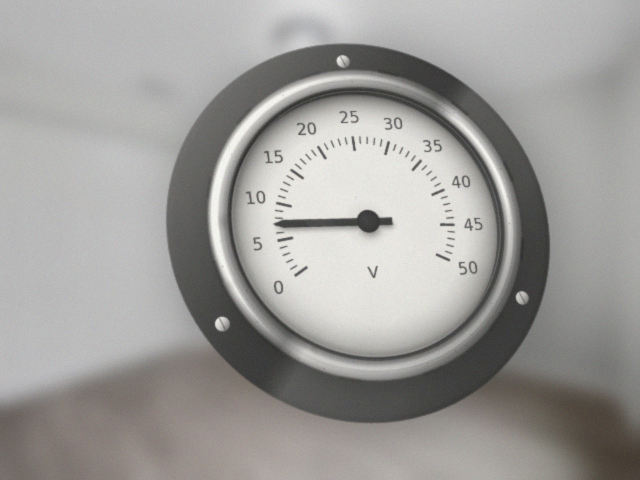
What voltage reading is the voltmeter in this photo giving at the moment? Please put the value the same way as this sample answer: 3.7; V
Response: 7; V
